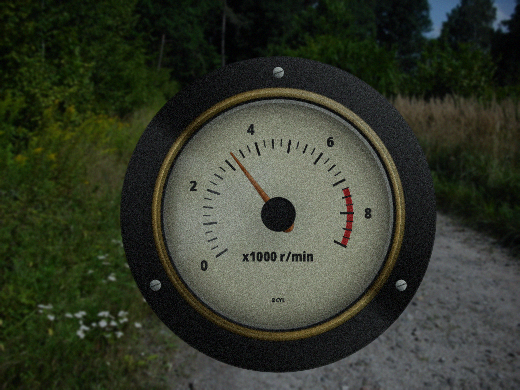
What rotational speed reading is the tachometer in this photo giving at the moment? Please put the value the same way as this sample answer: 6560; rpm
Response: 3250; rpm
